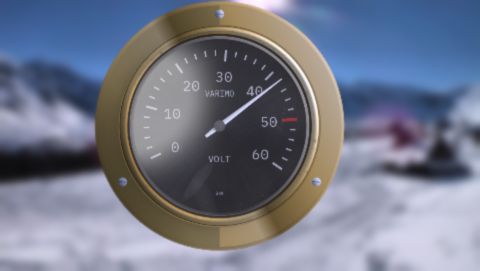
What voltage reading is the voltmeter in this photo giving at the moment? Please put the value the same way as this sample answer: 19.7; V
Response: 42; V
